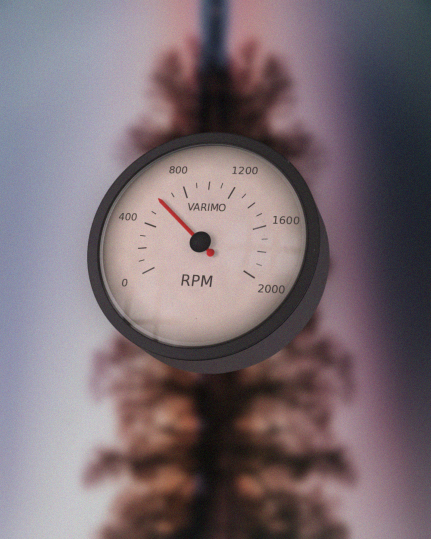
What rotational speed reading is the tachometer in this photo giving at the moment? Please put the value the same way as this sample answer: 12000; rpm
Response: 600; rpm
